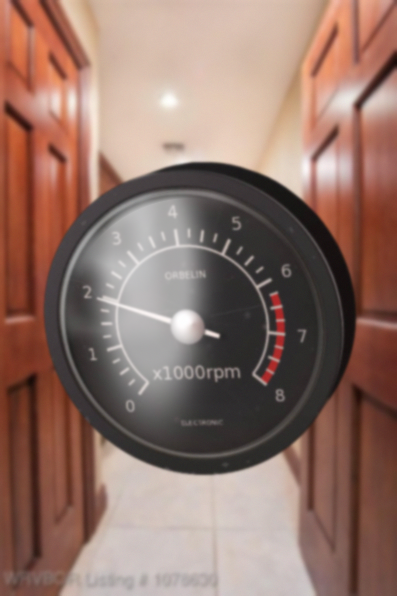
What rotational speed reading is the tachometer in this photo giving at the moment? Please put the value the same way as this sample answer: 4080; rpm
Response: 2000; rpm
